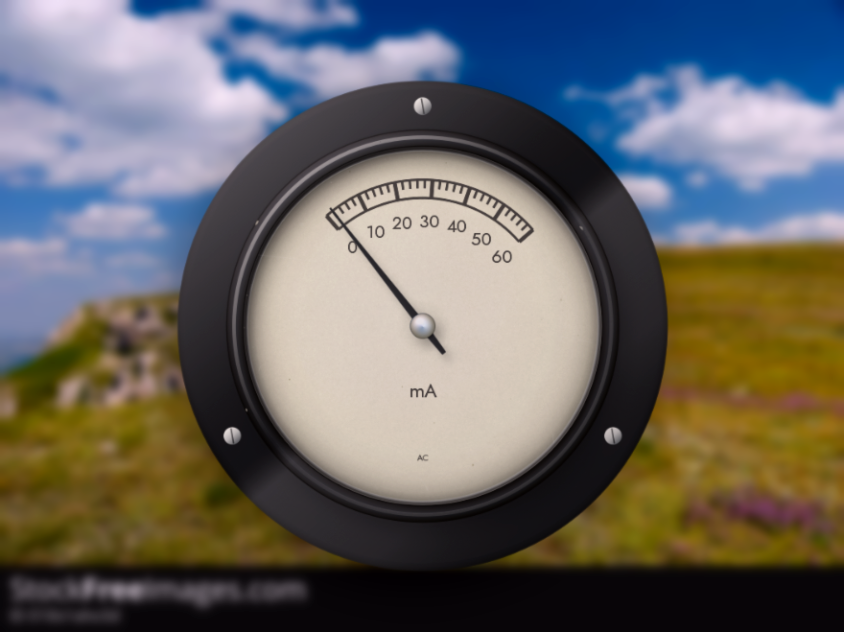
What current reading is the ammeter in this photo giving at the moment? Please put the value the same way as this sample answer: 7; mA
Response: 2; mA
